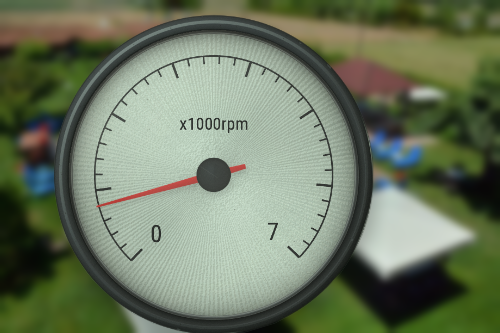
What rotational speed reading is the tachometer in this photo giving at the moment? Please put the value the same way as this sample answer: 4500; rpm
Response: 800; rpm
